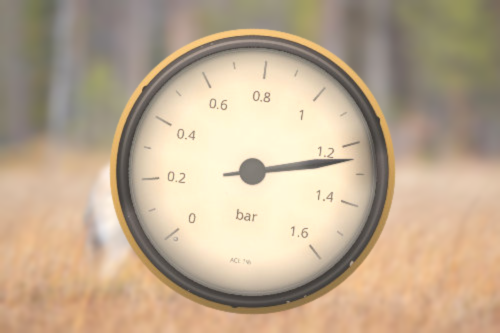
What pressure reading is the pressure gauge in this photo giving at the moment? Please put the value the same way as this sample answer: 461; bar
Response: 1.25; bar
